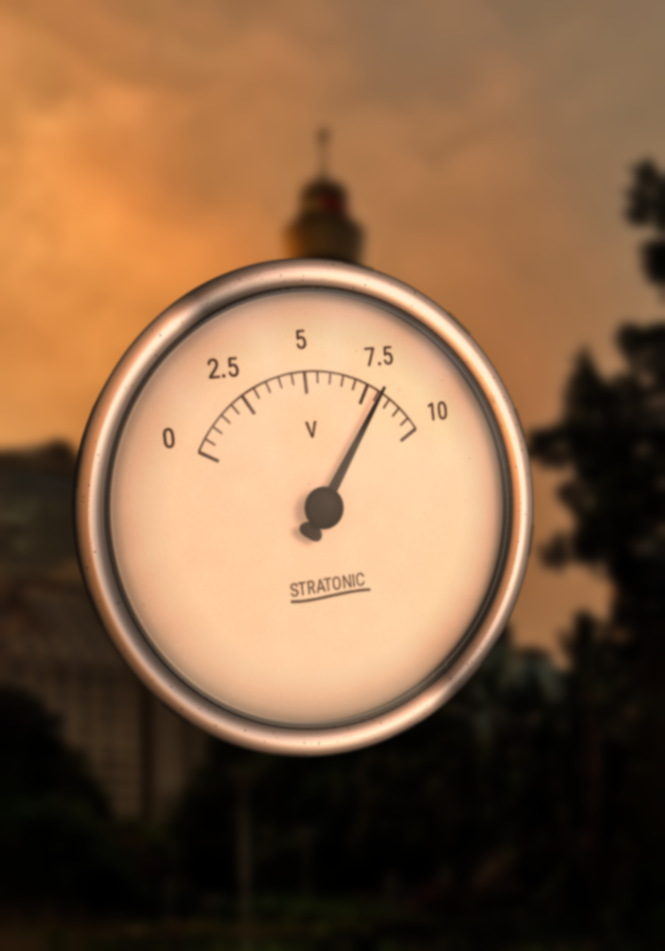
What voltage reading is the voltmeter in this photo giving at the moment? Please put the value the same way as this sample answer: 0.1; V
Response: 8; V
